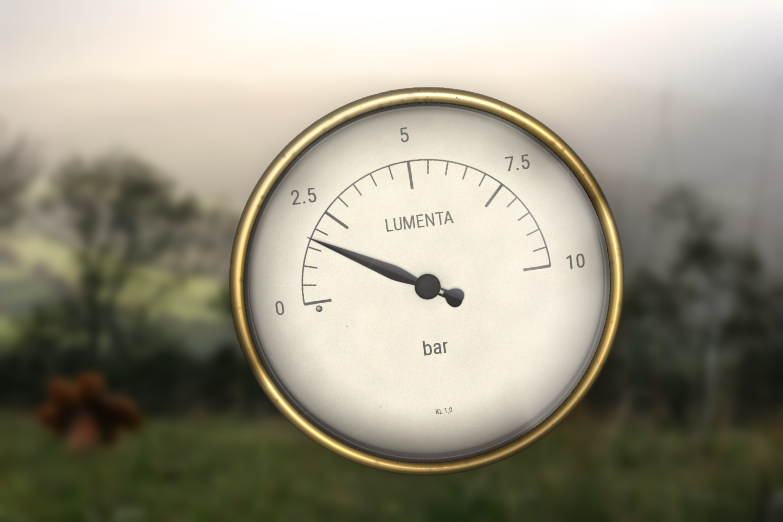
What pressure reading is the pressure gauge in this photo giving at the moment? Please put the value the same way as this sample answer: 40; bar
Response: 1.75; bar
